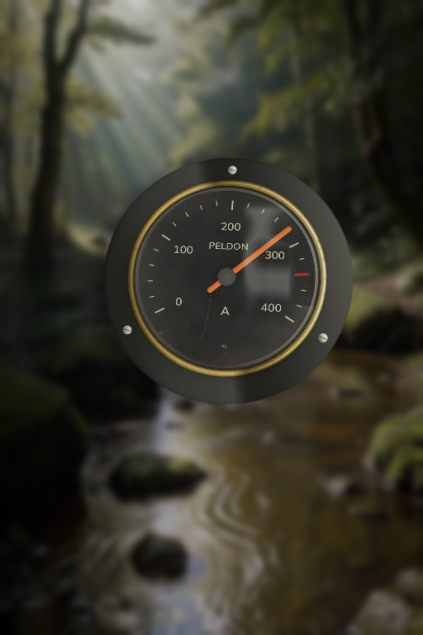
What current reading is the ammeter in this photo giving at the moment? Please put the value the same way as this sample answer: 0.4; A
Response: 280; A
